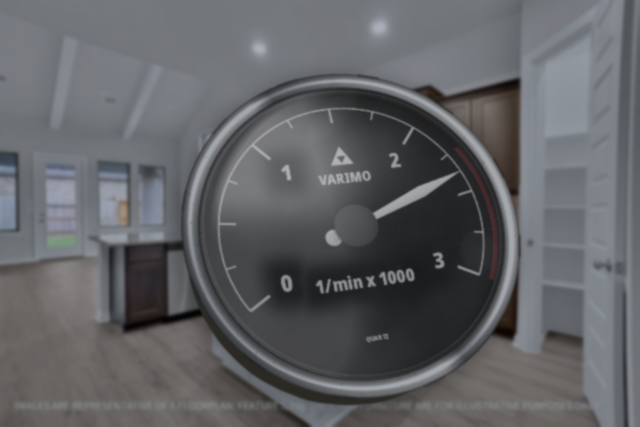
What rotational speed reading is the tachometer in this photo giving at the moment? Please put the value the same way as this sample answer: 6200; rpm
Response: 2375; rpm
